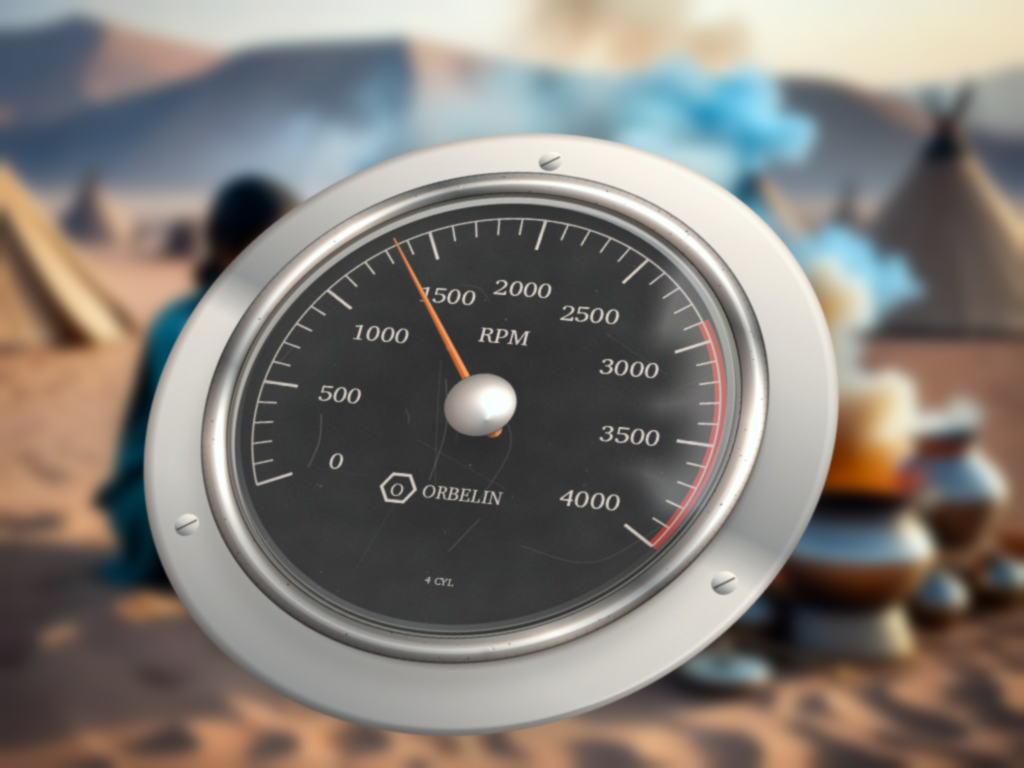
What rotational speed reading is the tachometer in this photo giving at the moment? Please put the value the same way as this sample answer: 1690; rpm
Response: 1350; rpm
